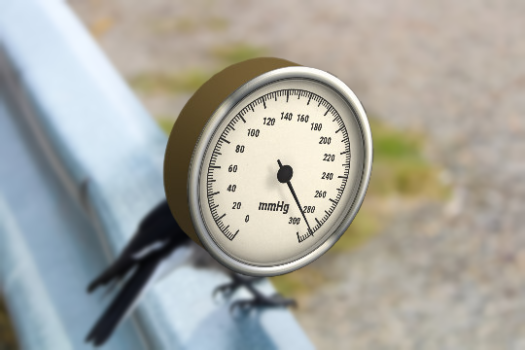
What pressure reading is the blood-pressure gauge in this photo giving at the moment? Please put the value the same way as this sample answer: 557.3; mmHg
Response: 290; mmHg
